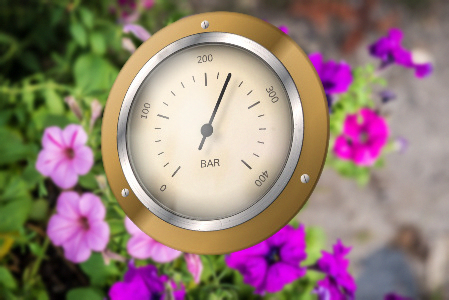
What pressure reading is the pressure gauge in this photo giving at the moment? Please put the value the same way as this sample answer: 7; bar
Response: 240; bar
